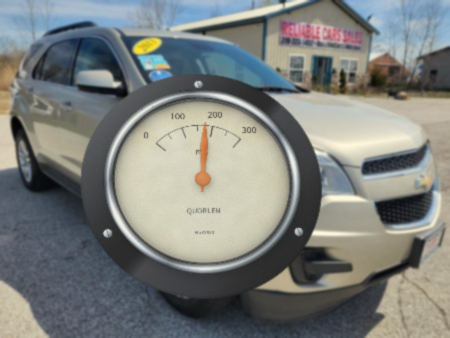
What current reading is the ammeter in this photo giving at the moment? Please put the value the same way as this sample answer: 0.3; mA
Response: 175; mA
